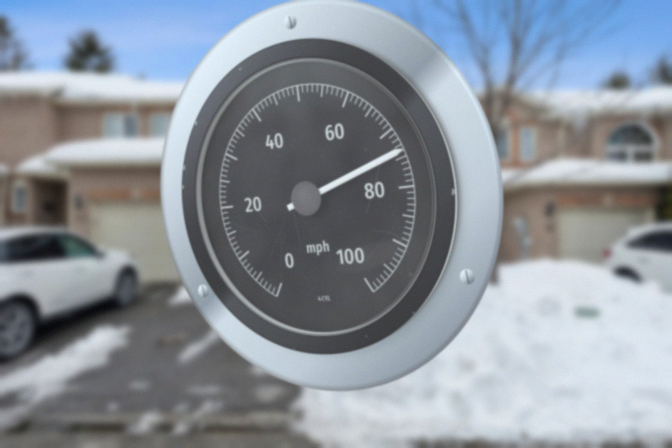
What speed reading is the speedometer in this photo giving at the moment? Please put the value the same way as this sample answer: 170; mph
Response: 74; mph
